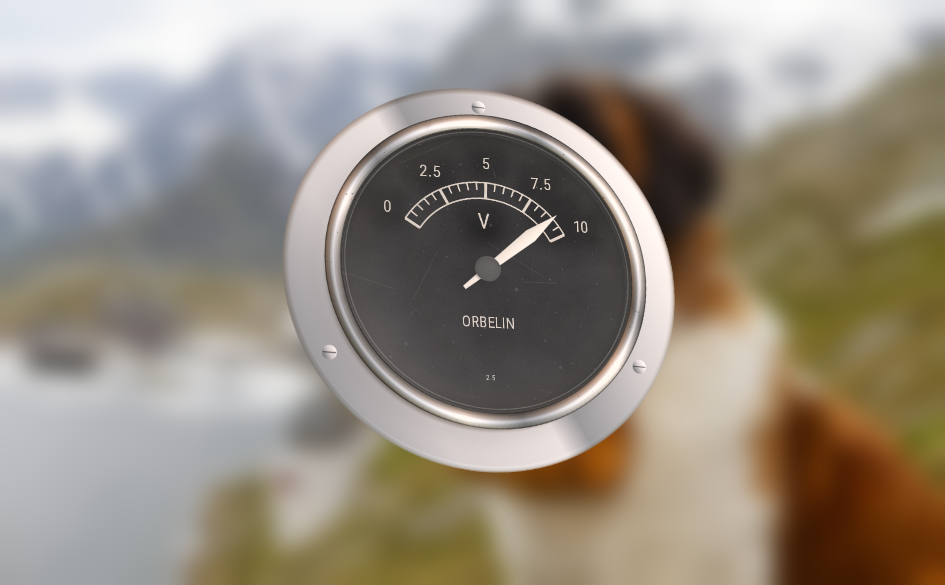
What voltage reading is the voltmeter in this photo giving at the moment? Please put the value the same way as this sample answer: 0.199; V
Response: 9; V
